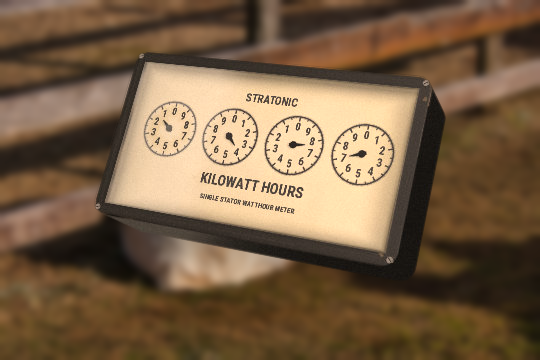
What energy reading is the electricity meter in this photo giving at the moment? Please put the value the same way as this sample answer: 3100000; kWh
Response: 1377; kWh
